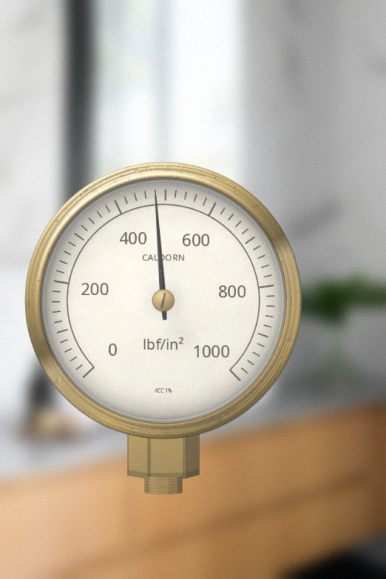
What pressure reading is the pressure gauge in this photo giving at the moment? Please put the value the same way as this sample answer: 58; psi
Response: 480; psi
